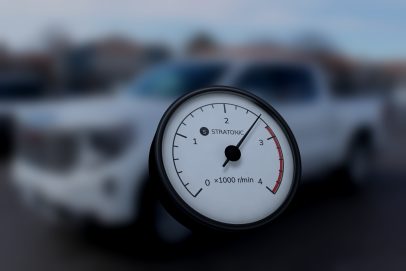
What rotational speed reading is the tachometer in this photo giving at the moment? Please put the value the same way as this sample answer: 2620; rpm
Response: 2600; rpm
